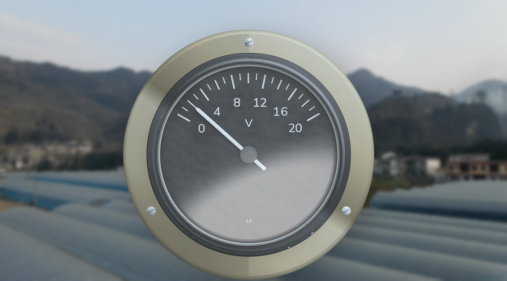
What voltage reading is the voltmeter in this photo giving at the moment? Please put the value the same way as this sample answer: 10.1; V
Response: 2; V
